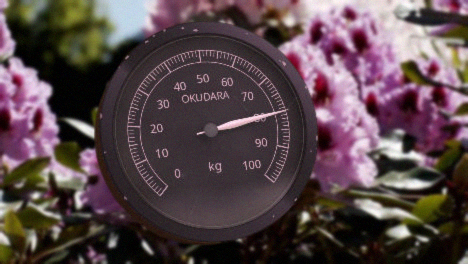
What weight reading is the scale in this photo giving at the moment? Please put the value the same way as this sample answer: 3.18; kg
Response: 80; kg
